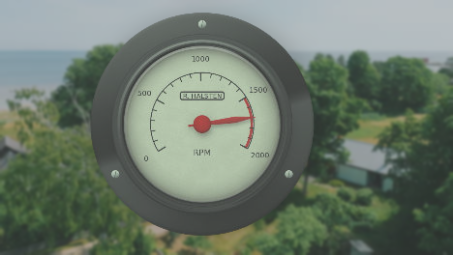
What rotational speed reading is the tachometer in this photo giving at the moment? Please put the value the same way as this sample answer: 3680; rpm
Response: 1700; rpm
